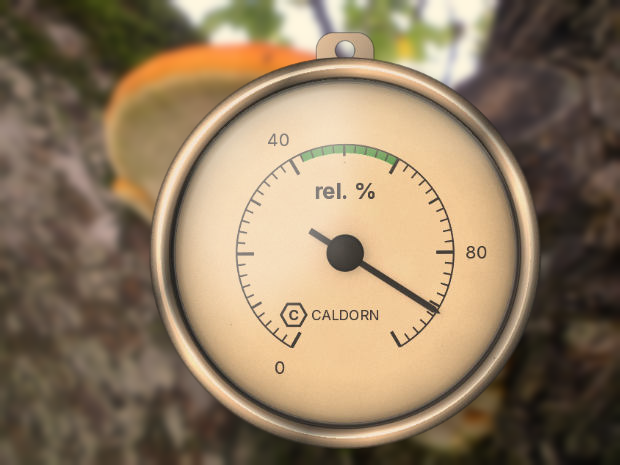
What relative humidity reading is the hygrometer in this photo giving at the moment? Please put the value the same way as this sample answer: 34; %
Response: 91; %
